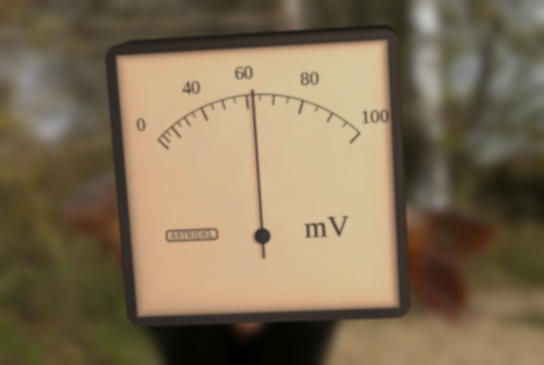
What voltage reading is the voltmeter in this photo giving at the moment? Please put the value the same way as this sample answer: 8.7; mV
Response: 62.5; mV
